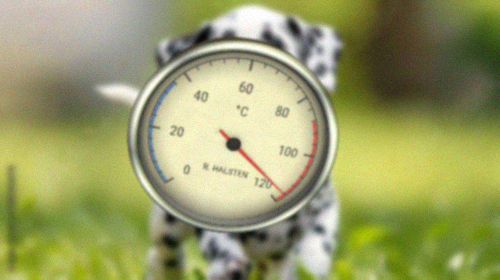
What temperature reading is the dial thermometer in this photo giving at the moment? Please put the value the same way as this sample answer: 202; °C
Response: 116; °C
